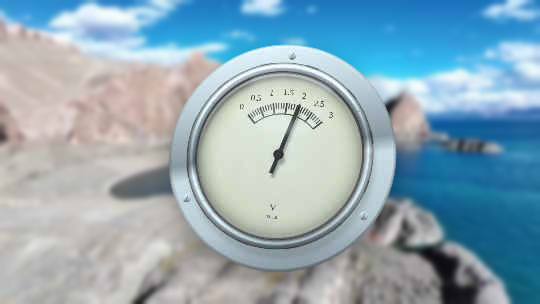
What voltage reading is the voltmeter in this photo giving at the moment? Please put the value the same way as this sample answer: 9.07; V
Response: 2; V
